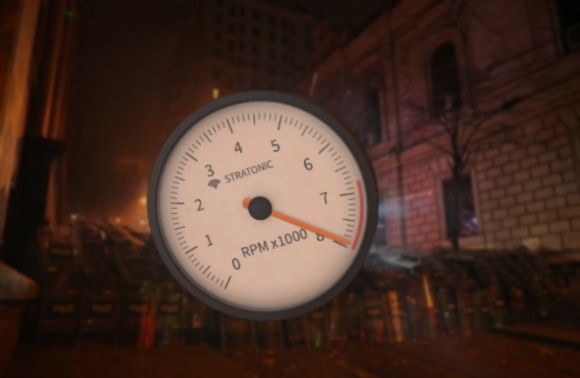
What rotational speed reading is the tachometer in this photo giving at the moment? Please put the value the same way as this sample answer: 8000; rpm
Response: 7900; rpm
